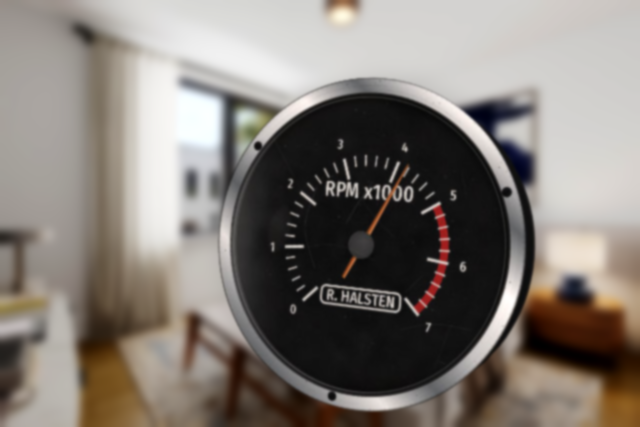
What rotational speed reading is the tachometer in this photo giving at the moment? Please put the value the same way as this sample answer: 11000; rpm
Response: 4200; rpm
